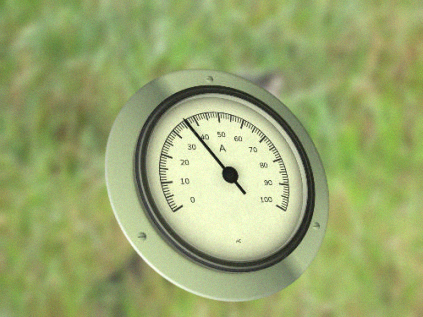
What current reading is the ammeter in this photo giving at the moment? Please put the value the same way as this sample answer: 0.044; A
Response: 35; A
